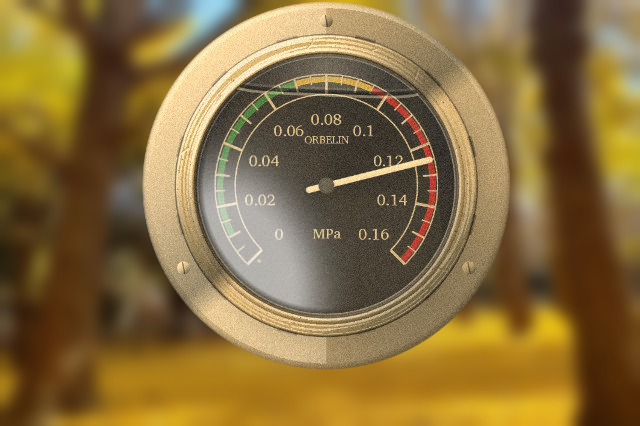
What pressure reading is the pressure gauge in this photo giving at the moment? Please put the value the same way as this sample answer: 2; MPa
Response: 0.125; MPa
